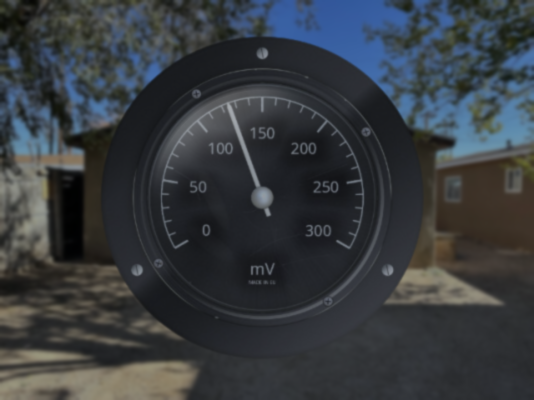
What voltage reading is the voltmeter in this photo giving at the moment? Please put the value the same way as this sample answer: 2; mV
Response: 125; mV
